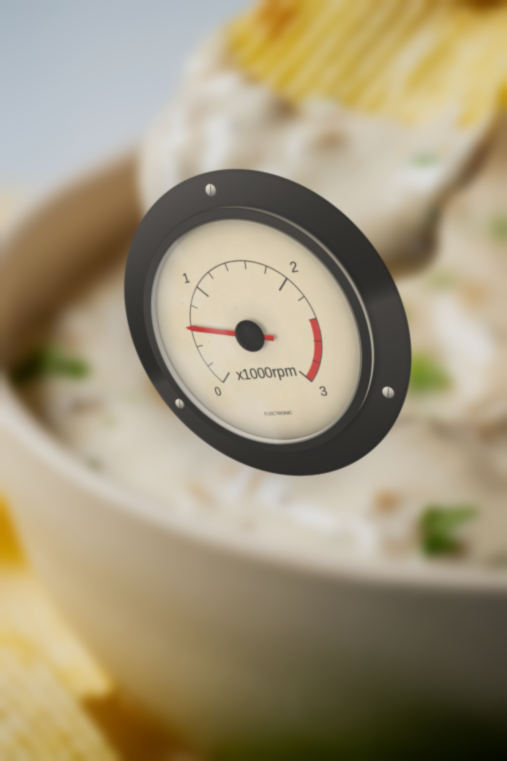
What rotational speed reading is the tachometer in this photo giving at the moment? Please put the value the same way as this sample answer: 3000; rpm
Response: 600; rpm
